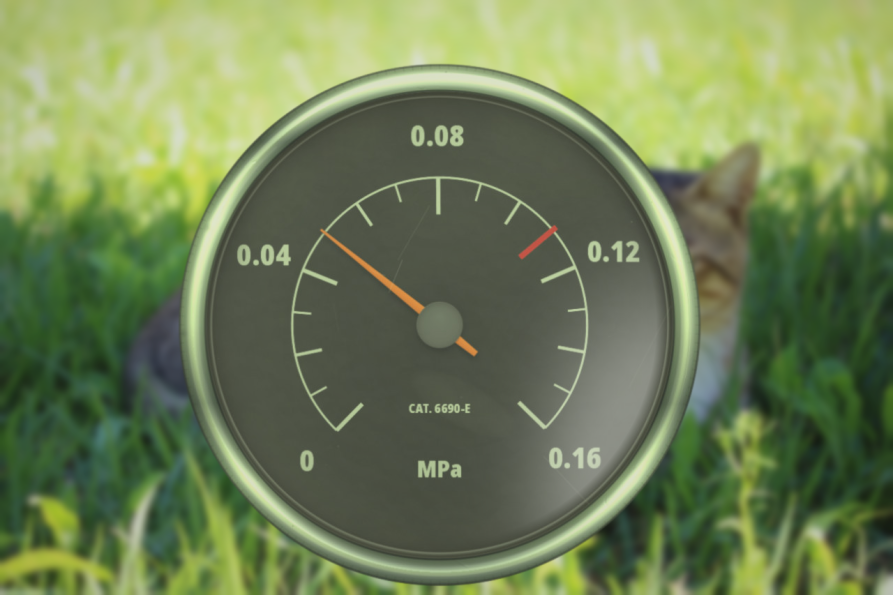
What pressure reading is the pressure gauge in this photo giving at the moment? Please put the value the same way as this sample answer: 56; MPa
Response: 0.05; MPa
